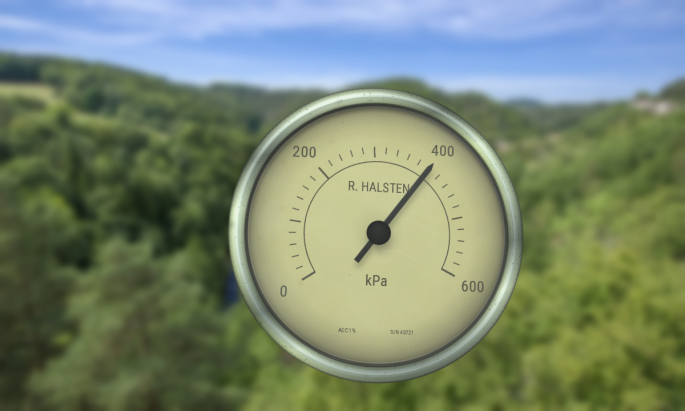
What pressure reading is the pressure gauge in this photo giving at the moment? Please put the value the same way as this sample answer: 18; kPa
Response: 400; kPa
